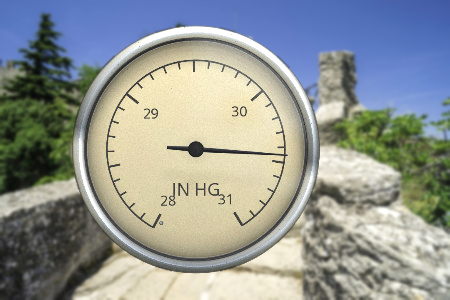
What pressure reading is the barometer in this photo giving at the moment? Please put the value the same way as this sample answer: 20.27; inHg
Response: 30.45; inHg
